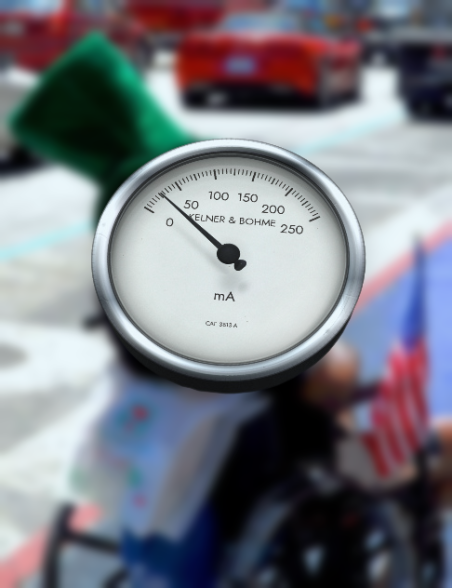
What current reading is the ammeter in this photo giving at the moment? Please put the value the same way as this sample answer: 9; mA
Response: 25; mA
